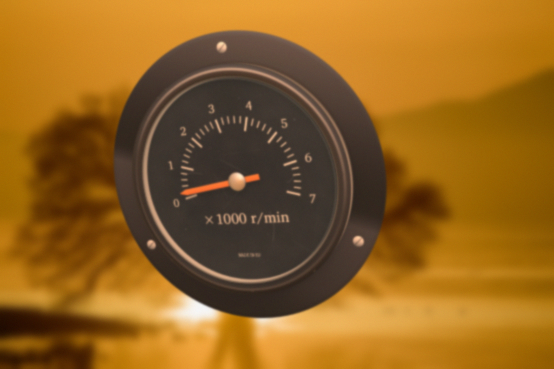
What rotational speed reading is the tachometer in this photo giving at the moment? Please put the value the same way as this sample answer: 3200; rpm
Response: 200; rpm
